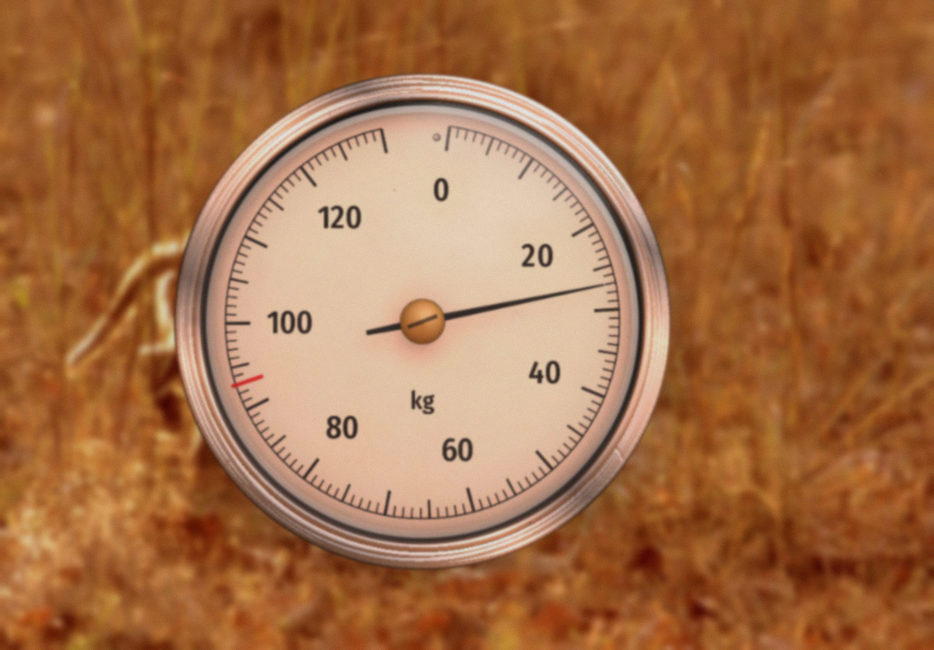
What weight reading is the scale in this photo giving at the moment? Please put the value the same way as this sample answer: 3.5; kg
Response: 27; kg
